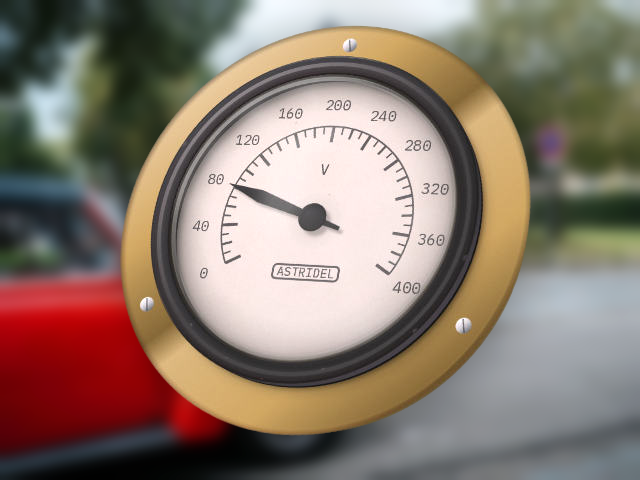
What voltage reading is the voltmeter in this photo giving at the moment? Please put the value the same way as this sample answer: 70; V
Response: 80; V
